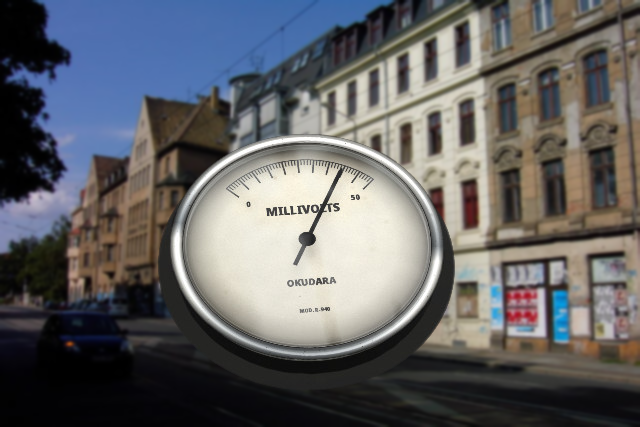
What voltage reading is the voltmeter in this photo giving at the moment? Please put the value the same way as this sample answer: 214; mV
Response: 40; mV
